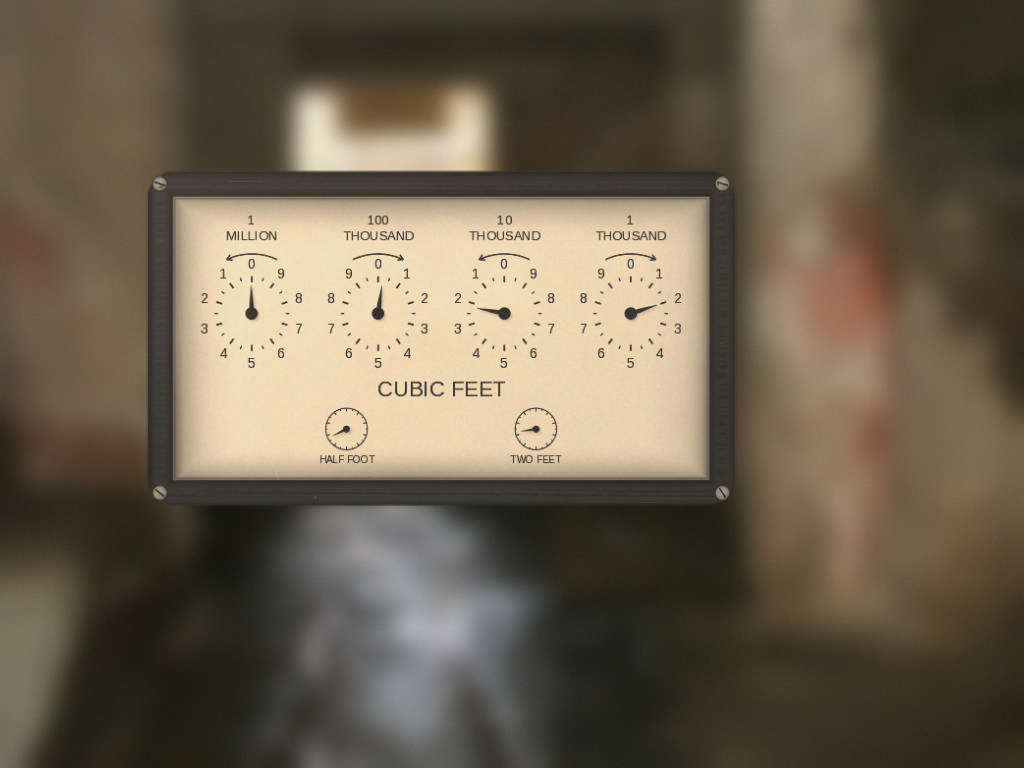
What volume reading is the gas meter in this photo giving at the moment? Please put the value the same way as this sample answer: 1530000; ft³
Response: 2200; ft³
